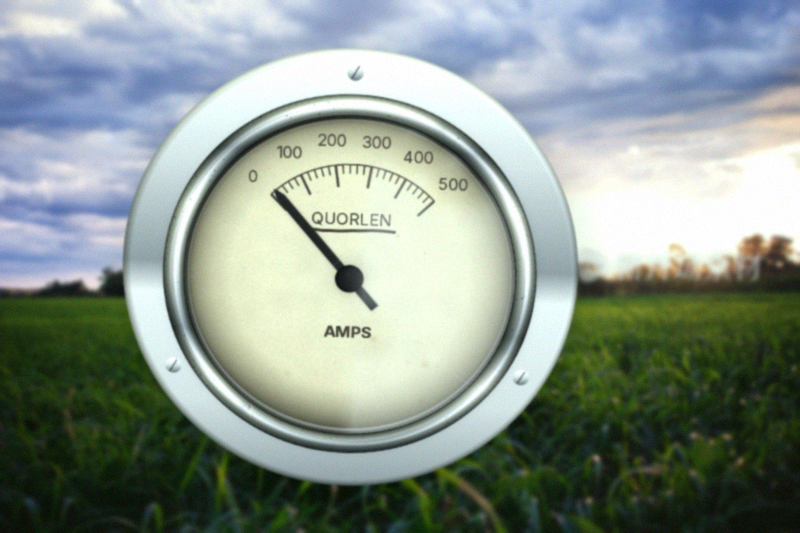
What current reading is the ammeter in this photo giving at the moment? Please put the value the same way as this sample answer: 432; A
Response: 20; A
